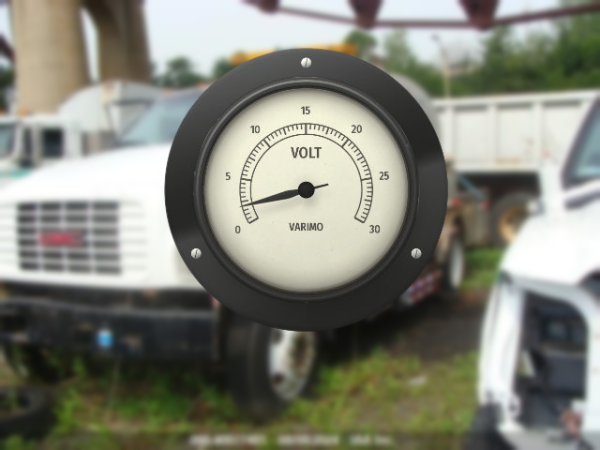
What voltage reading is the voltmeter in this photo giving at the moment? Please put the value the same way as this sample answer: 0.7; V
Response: 2; V
